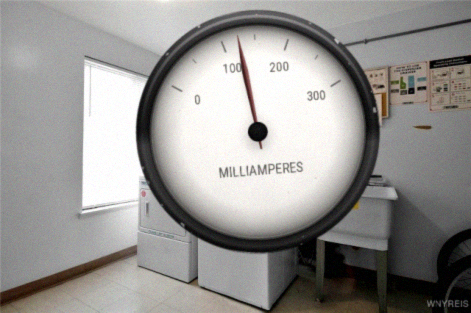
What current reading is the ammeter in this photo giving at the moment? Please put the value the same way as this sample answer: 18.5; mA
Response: 125; mA
